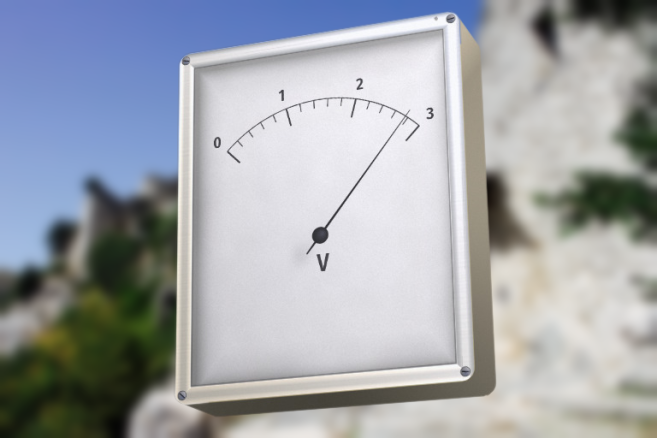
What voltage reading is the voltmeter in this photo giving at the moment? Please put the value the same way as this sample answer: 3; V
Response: 2.8; V
